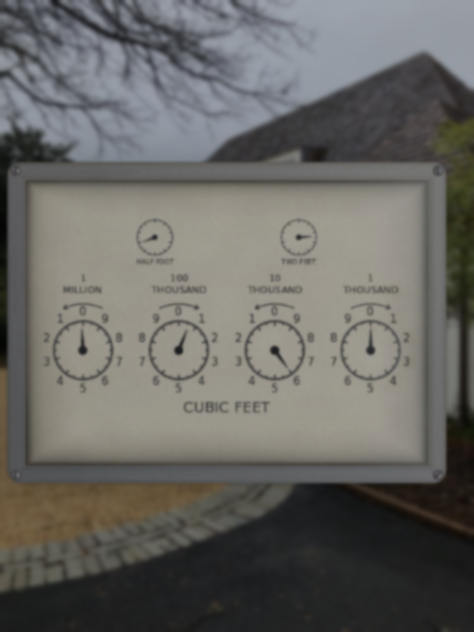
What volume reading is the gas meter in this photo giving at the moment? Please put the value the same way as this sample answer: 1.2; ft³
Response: 6000; ft³
